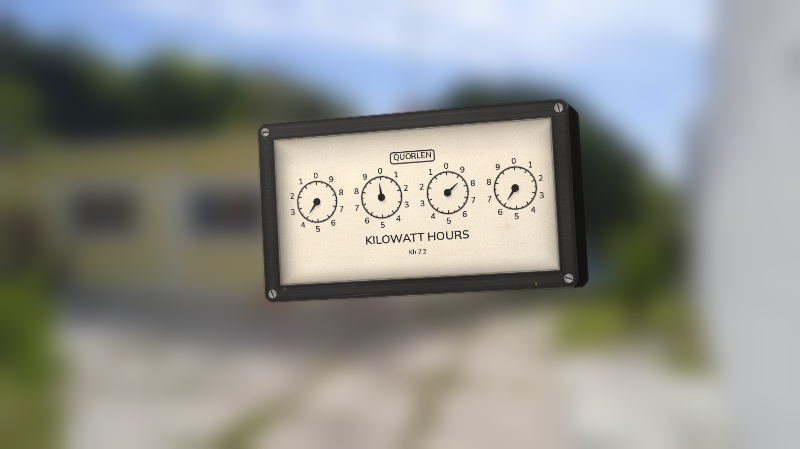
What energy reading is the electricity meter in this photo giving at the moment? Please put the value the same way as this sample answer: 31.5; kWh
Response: 3986; kWh
